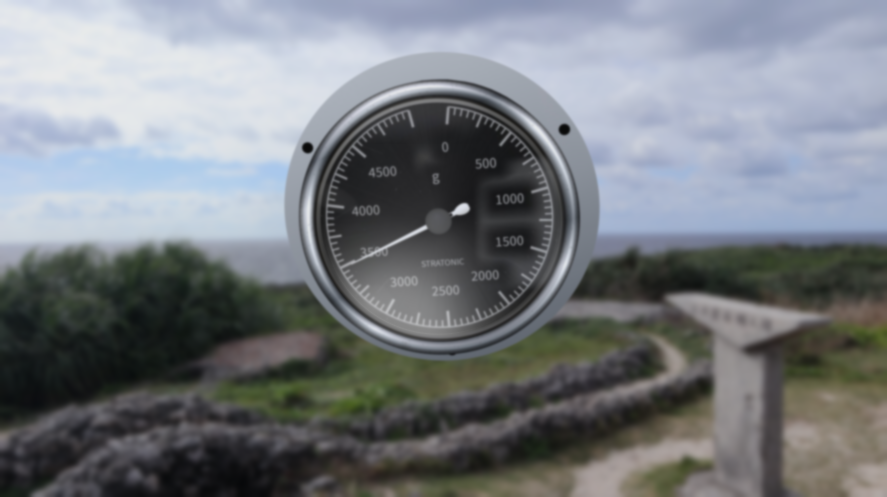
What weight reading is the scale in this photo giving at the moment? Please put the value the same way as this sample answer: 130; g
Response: 3500; g
